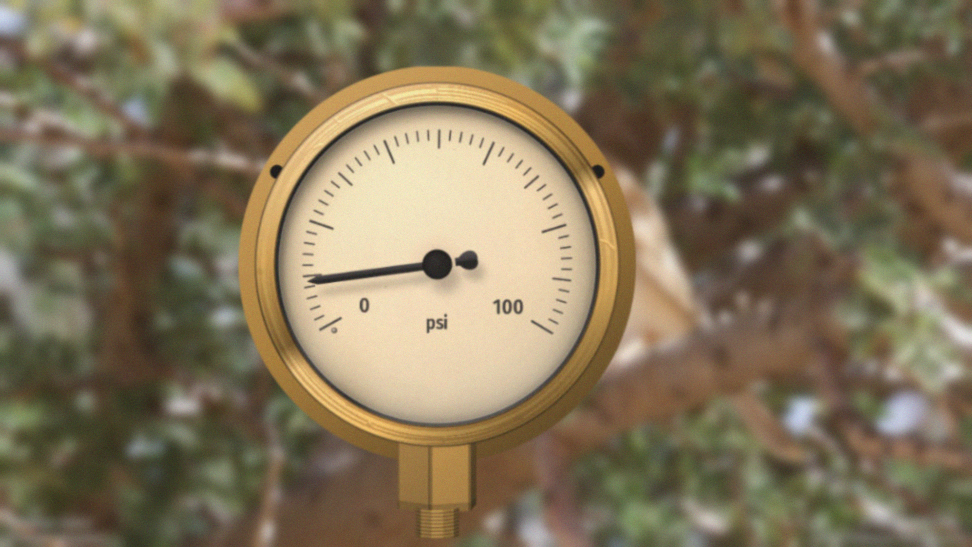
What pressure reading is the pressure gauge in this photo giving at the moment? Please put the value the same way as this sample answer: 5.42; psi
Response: 9; psi
